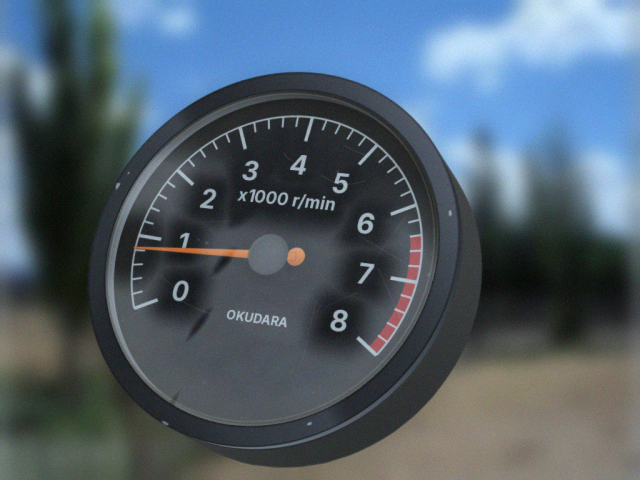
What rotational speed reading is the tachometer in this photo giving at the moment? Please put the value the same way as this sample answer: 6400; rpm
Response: 800; rpm
